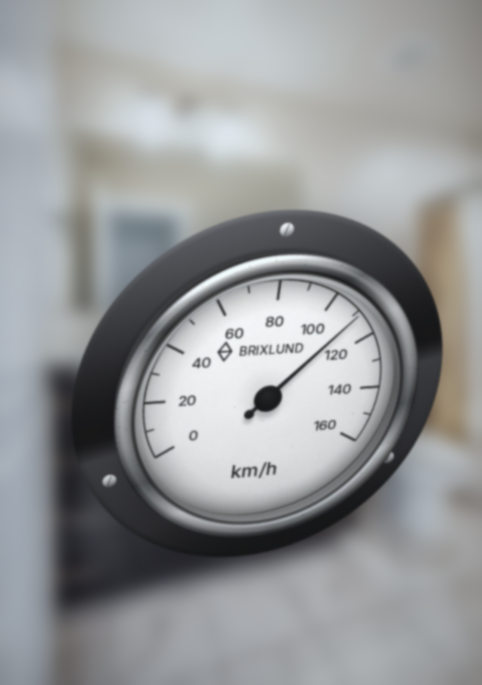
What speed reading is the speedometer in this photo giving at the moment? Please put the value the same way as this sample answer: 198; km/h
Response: 110; km/h
